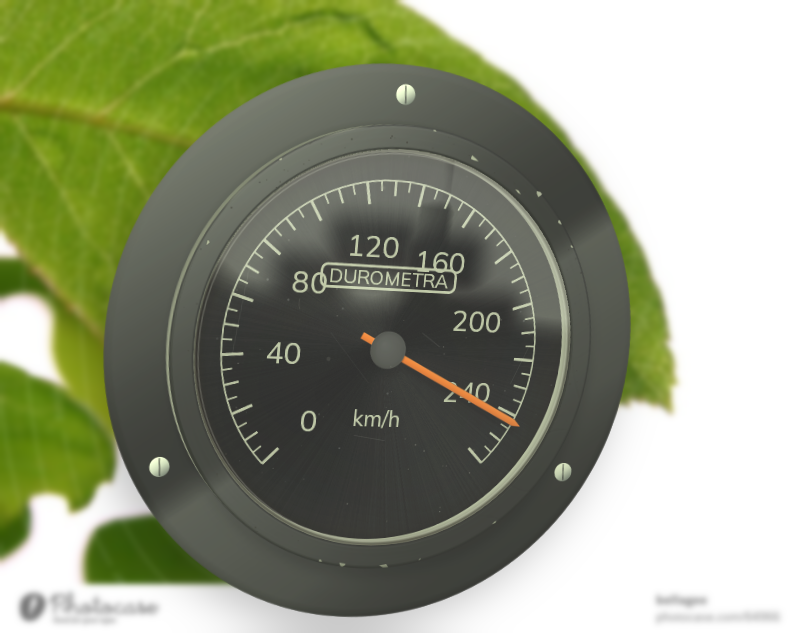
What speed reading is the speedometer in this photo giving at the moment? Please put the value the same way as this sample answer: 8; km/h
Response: 242.5; km/h
